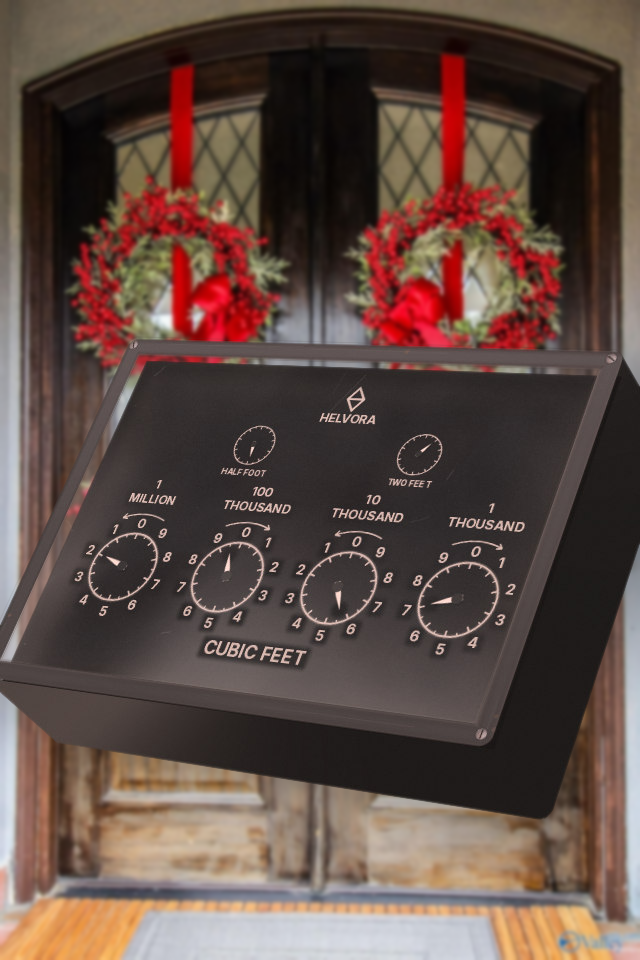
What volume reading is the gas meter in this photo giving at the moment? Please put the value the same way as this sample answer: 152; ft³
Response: 195700; ft³
